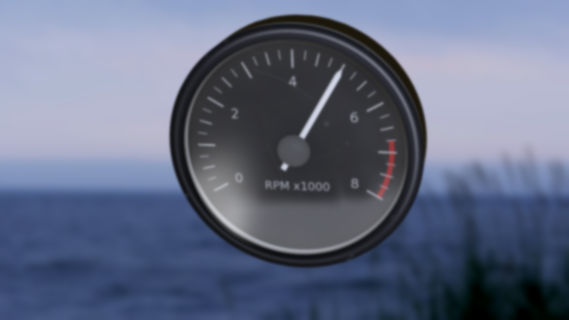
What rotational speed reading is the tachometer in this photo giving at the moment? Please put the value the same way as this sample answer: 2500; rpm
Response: 5000; rpm
